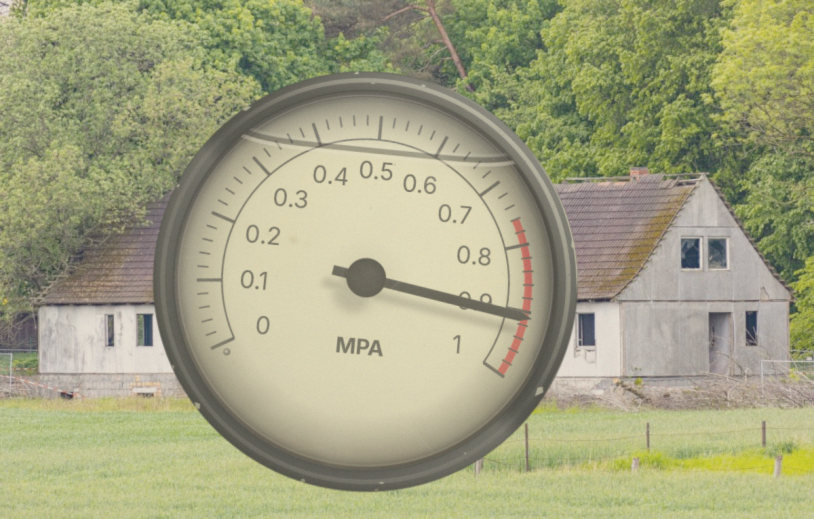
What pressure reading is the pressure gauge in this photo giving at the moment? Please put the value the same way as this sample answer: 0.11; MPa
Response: 0.91; MPa
